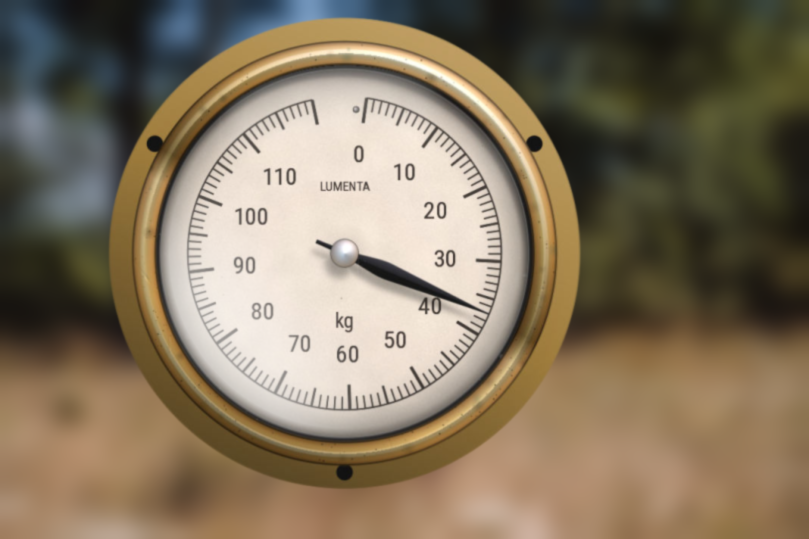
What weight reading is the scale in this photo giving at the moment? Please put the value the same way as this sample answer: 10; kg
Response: 37; kg
